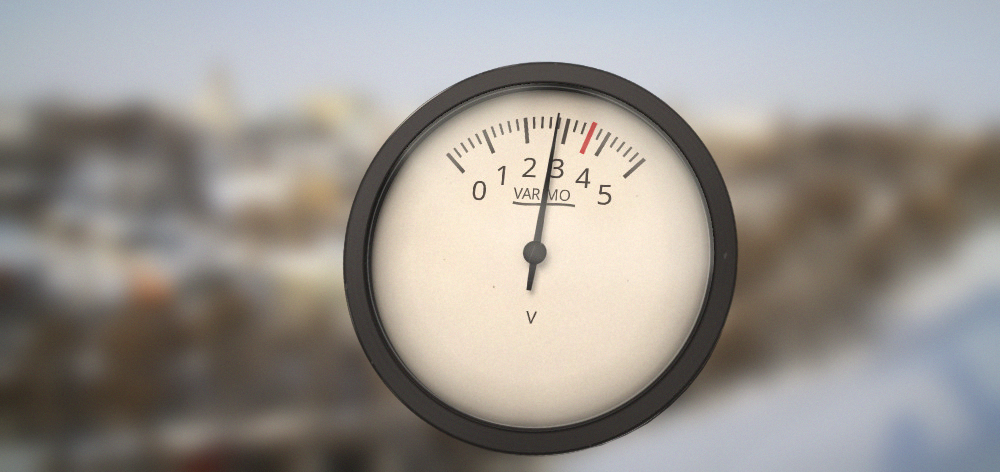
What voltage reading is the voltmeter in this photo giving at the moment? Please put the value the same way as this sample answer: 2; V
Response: 2.8; V
